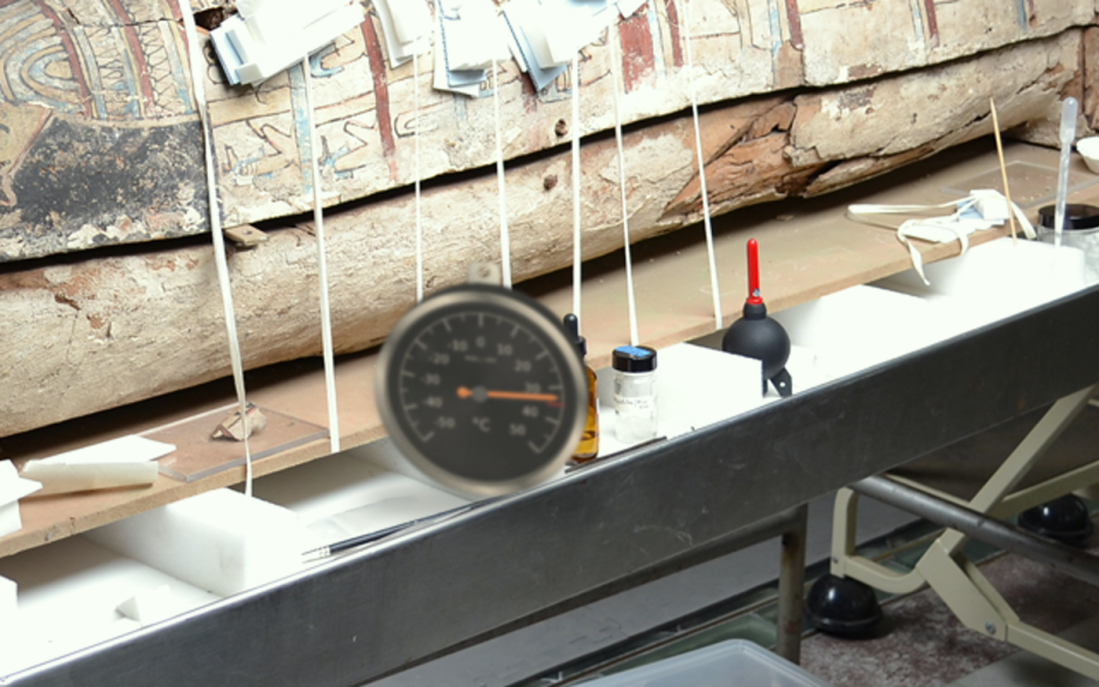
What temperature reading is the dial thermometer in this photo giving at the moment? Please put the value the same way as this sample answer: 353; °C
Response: 32.5; °C
